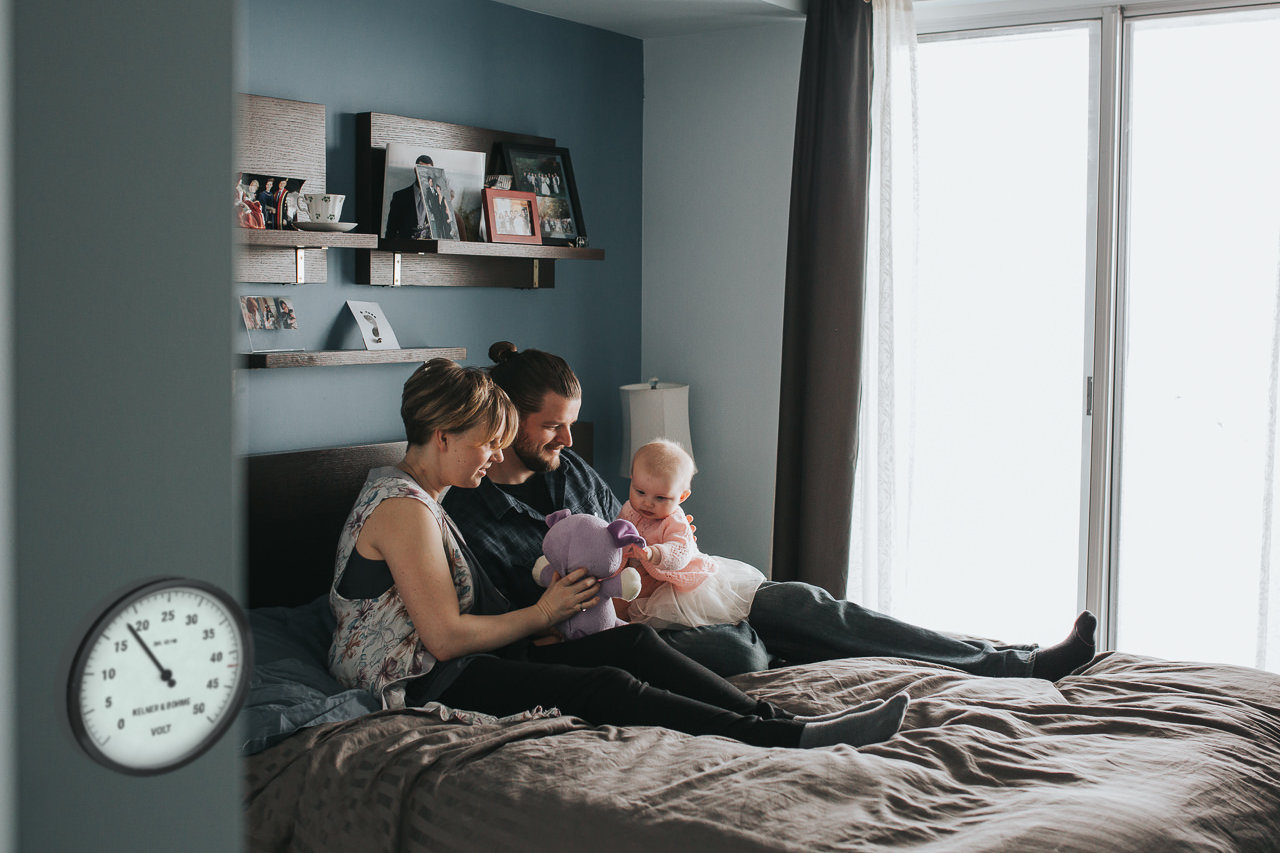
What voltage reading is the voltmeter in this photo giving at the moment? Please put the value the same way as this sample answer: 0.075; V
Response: 18; V
